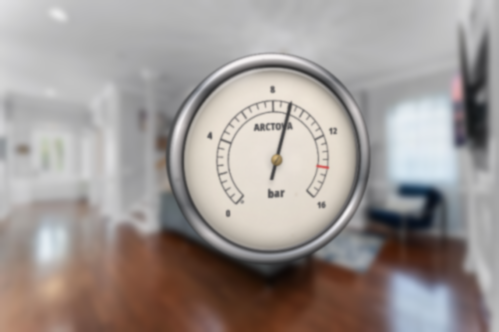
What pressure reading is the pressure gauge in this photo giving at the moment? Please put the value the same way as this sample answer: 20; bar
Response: 9; bar
